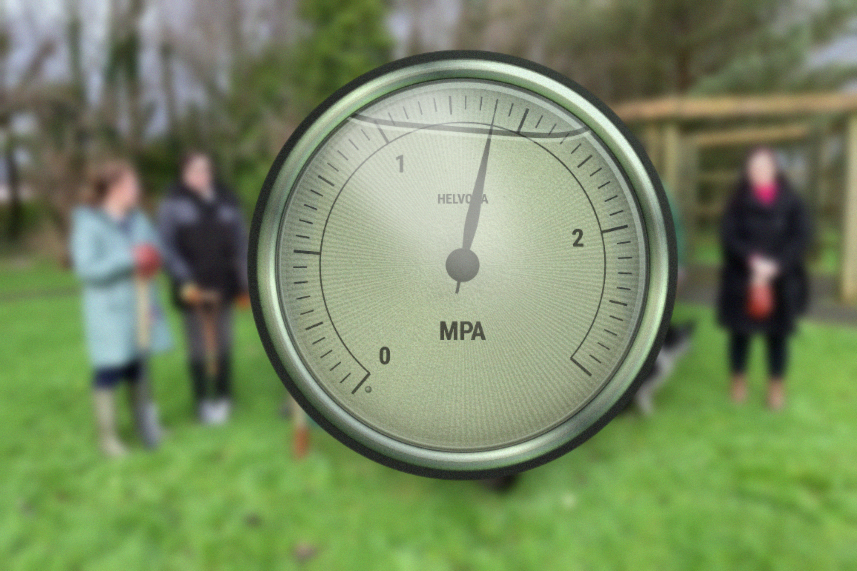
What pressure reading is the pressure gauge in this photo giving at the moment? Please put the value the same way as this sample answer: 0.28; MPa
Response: 1.4; MPa
